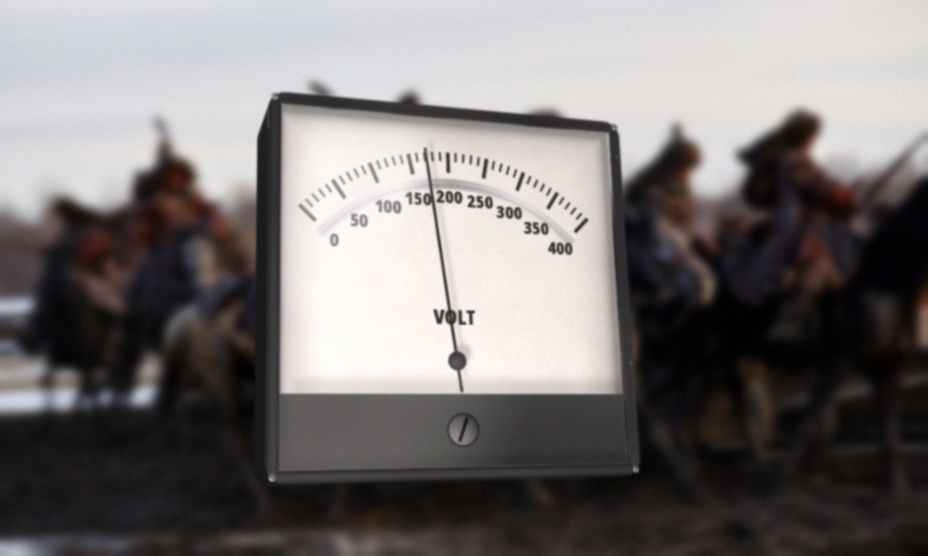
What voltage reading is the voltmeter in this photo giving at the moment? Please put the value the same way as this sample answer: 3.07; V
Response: 170; V
